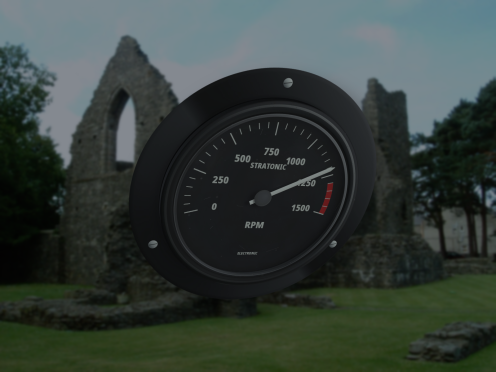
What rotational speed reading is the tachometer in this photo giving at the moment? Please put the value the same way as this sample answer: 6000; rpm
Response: 1200; rpm
